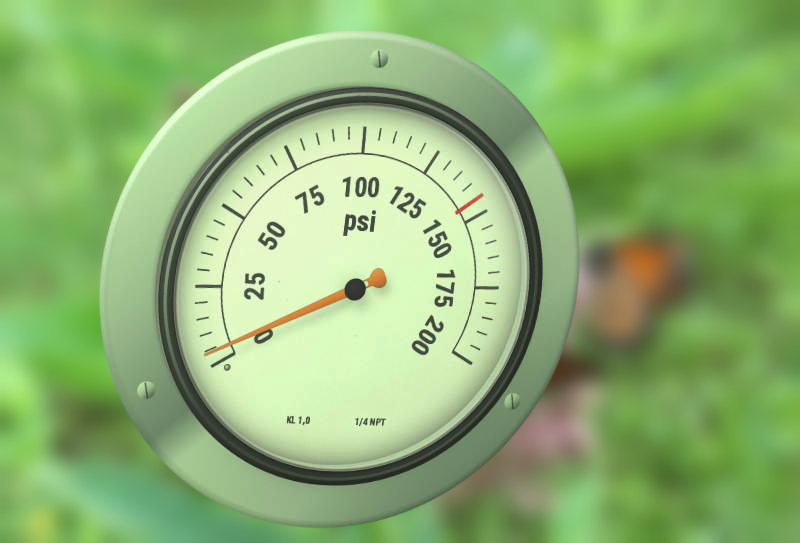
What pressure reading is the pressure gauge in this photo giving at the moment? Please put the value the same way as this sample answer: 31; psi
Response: 5; psi
